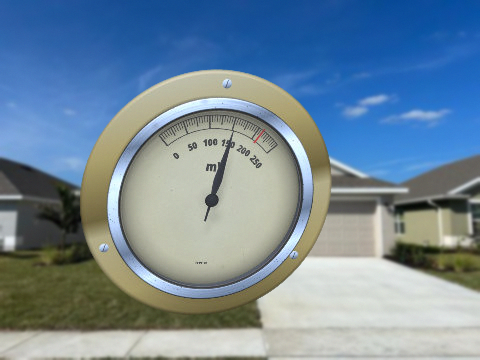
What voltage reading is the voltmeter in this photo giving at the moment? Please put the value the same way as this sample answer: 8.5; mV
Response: 150; mV
